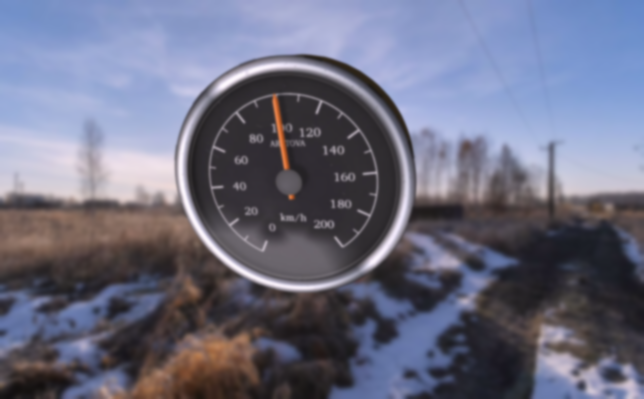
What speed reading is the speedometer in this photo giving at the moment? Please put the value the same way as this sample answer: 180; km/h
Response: 100; km/h
